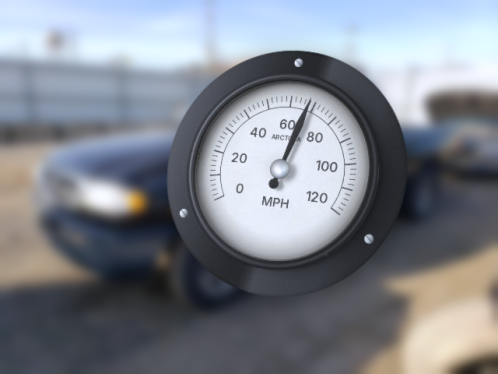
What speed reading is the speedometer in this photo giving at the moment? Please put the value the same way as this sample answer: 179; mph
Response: 68; mph
